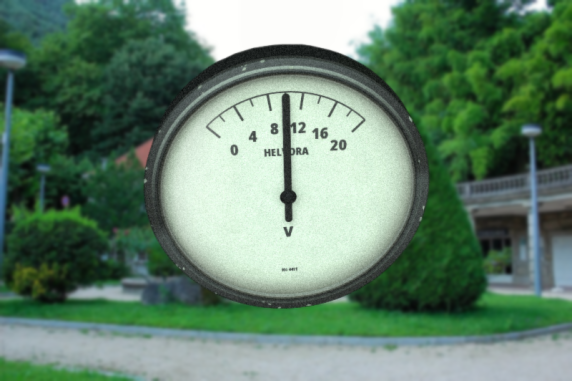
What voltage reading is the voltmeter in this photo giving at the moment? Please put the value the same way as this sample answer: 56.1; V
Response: 10; V
